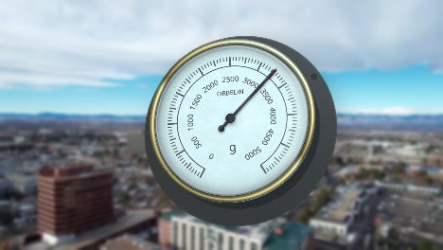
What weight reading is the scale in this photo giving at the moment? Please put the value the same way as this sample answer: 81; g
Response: 3250; g
